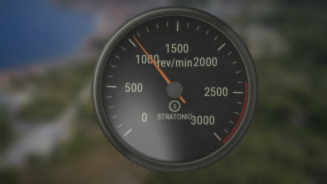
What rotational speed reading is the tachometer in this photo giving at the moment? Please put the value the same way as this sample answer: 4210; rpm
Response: 1050; rpm
